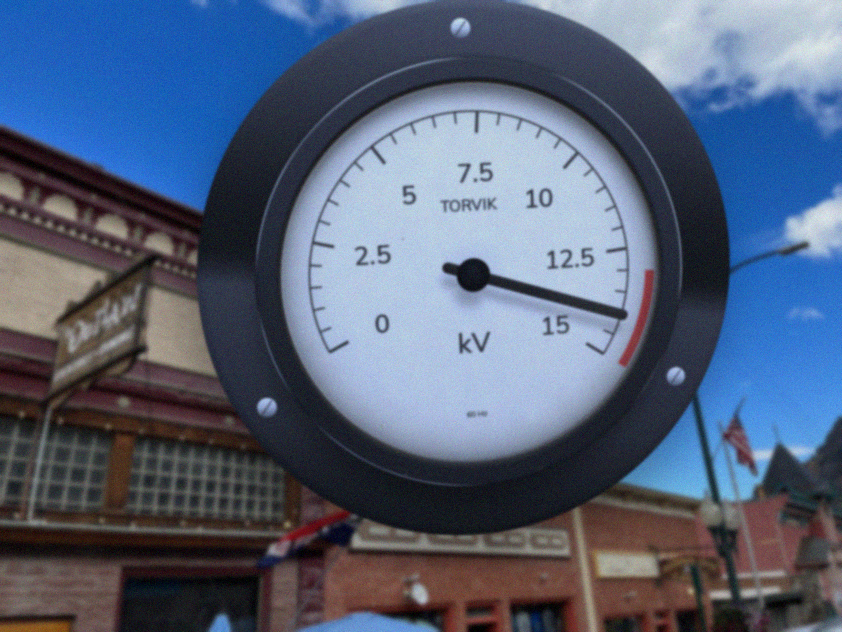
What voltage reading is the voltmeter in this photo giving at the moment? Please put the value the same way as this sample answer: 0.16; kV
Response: 14; kV
